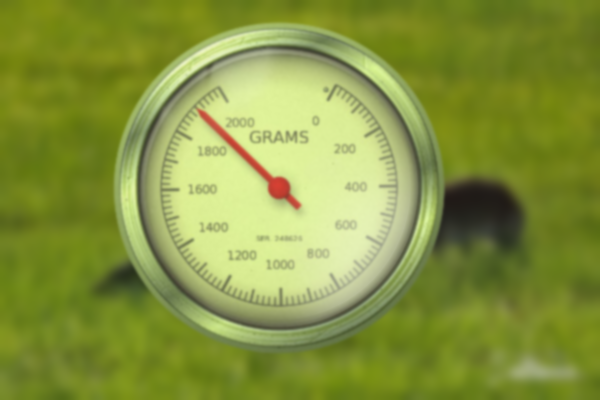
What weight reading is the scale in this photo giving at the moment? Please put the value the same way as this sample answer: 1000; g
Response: 1900; g
